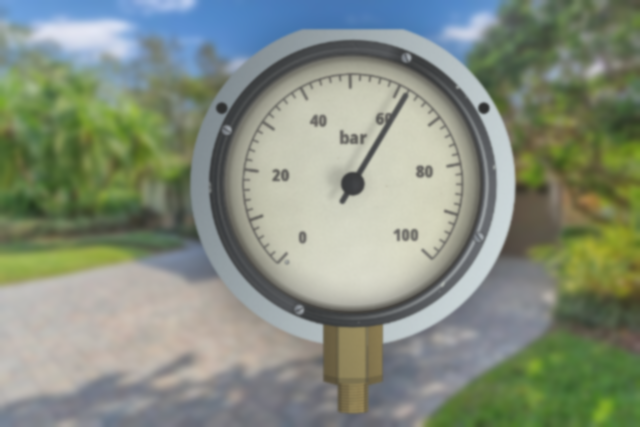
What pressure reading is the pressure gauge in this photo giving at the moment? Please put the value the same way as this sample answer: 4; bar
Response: 62; bar
